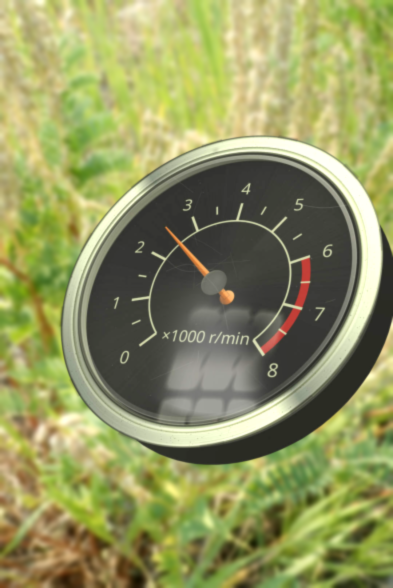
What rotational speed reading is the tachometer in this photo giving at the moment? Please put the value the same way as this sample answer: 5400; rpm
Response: 2500; rpm
